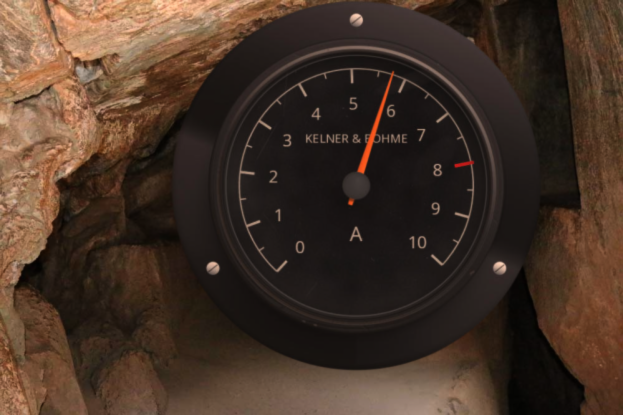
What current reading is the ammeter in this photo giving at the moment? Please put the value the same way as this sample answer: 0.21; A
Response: 5.75; A
